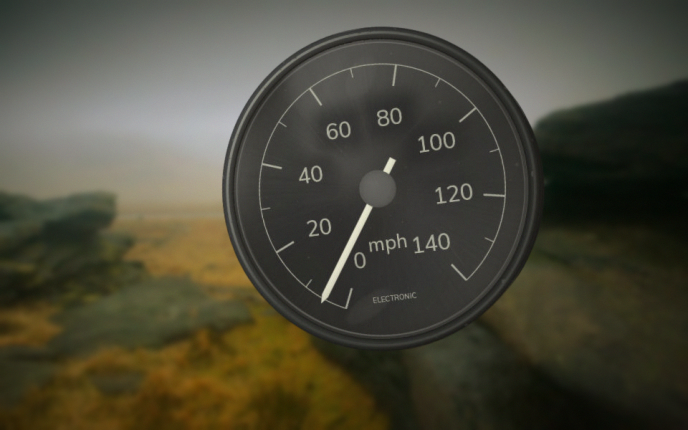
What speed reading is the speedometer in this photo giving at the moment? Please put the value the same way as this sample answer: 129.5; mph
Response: 5; mph
